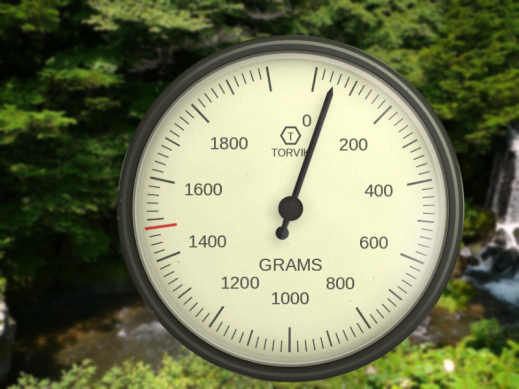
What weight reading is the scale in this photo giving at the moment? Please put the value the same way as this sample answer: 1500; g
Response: 50; g
